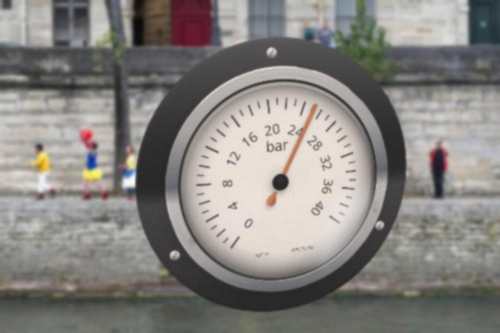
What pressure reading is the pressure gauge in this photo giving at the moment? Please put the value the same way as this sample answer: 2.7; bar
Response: 25; bar
